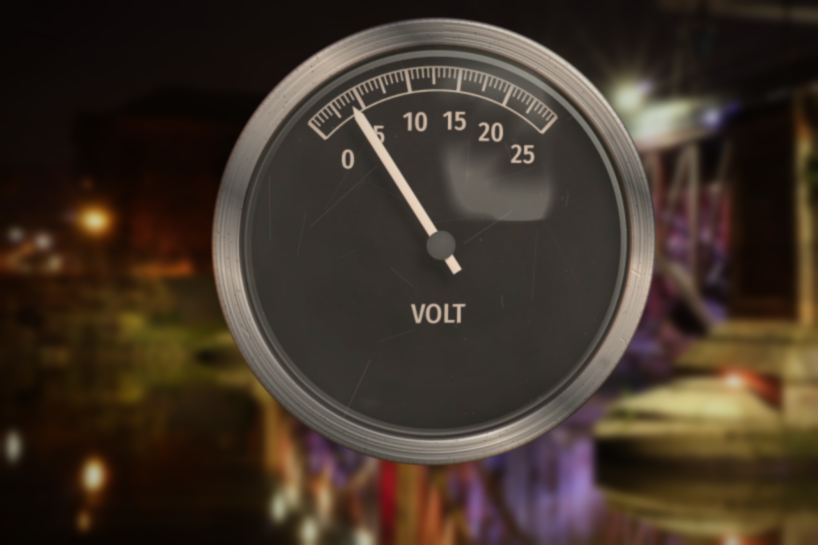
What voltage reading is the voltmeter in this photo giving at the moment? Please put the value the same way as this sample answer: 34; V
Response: 4; V
